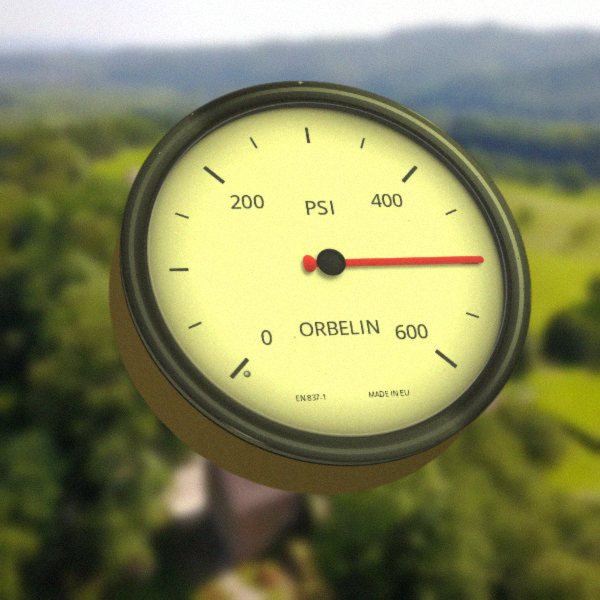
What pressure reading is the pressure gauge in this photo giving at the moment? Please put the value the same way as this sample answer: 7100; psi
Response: 500; psi
